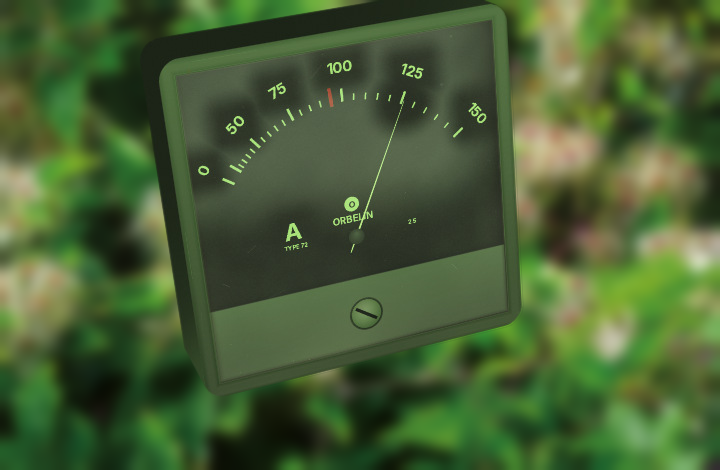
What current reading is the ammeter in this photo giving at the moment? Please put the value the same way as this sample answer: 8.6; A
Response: 125; A
